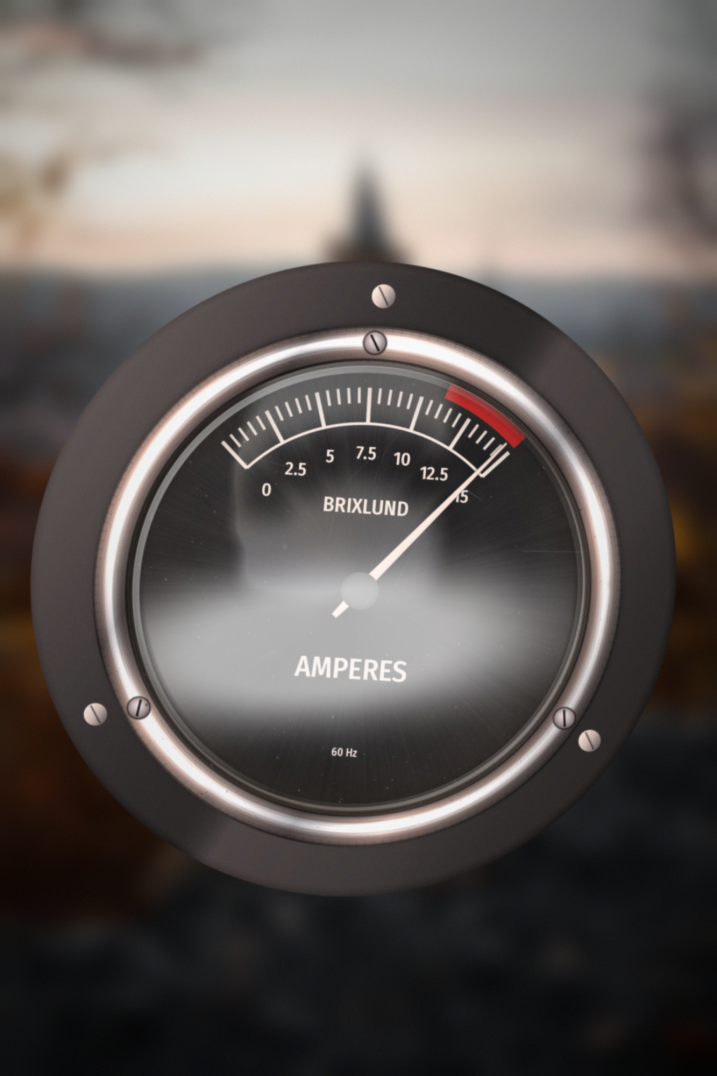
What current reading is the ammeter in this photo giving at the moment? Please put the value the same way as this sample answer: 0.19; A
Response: 14.5; A
